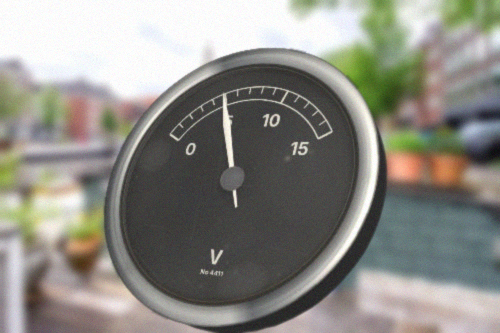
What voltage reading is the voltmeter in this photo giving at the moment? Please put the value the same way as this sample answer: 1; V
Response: 5; V
